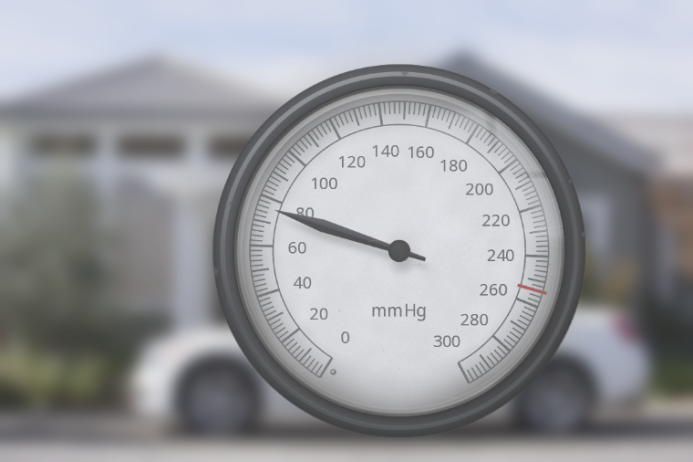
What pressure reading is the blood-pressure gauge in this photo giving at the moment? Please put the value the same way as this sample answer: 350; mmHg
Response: 76; mmHg
